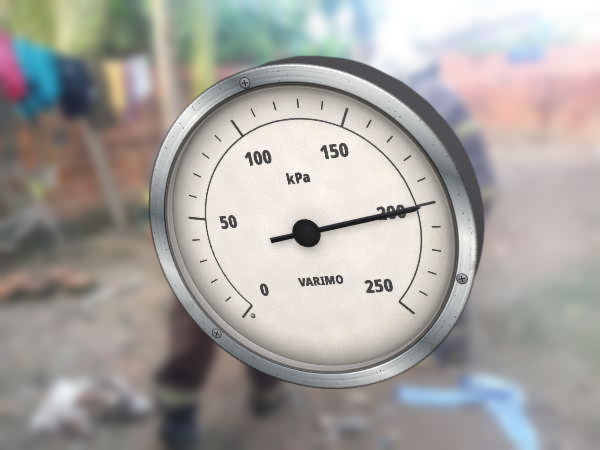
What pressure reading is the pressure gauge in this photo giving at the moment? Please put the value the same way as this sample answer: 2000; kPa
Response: 200; kPa
